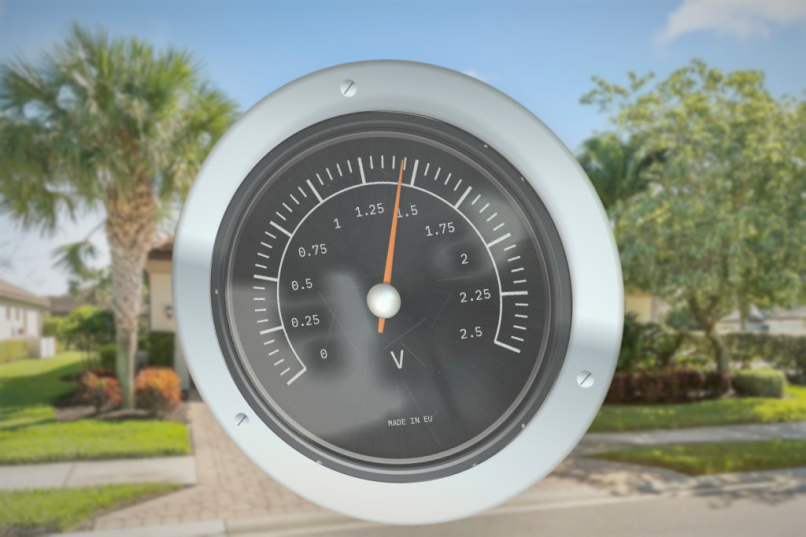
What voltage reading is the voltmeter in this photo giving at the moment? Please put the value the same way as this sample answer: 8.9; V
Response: 1.45; V
